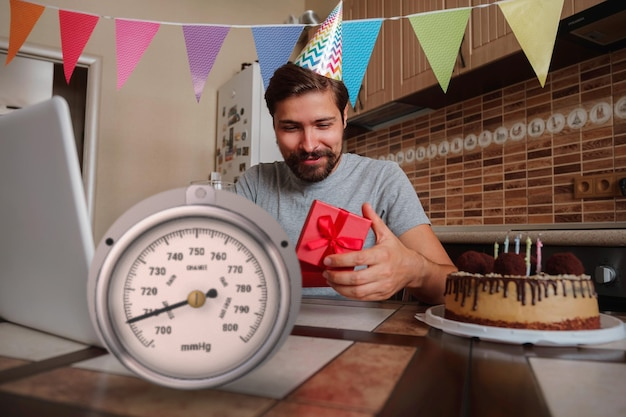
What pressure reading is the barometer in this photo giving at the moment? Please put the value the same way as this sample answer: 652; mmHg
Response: 710; mmHg
